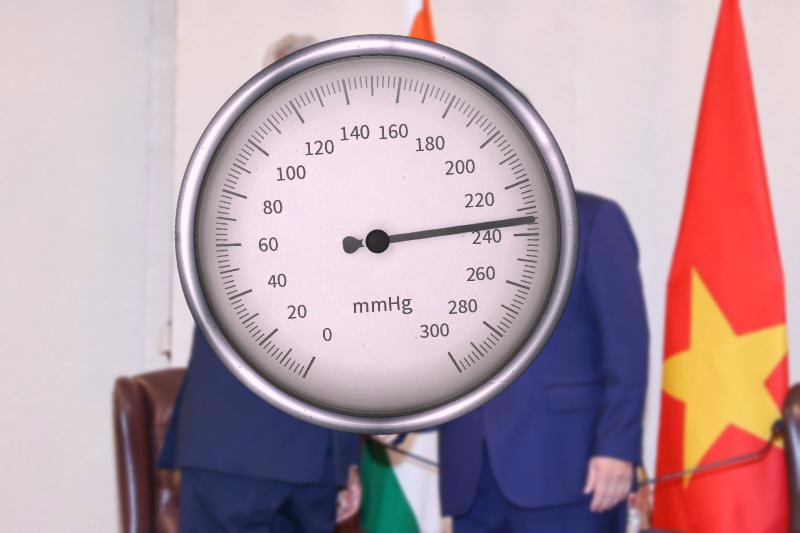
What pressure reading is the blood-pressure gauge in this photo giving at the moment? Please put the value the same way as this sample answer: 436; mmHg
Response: 234; mmHg
